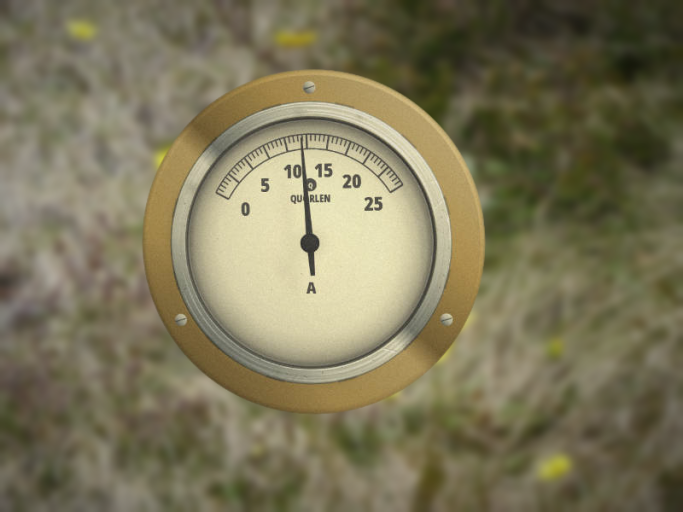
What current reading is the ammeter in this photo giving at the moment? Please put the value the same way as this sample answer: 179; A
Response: 12; A
